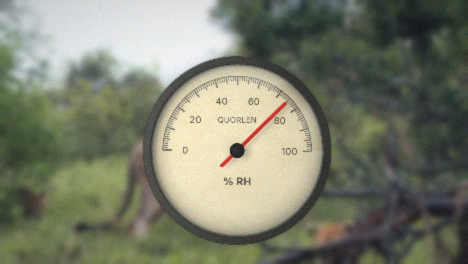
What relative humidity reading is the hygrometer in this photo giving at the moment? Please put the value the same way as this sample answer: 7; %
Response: 75; %
